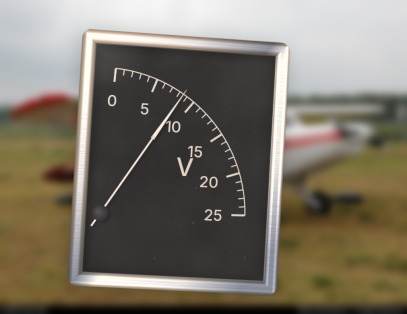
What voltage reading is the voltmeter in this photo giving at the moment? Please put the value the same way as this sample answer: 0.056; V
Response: 8.5; V
